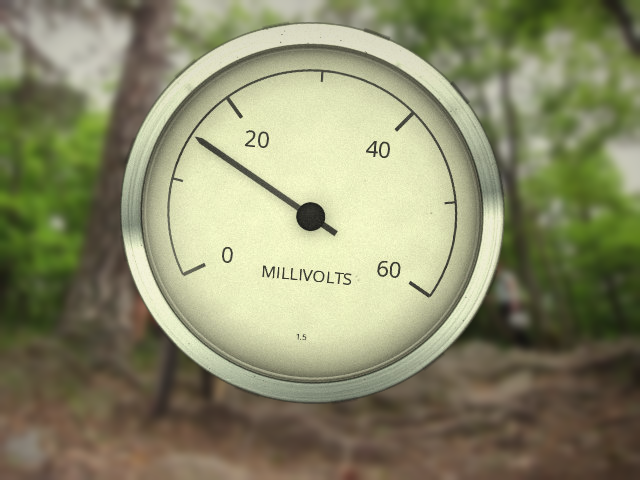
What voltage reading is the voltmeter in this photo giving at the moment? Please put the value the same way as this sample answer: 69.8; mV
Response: 15; mV
